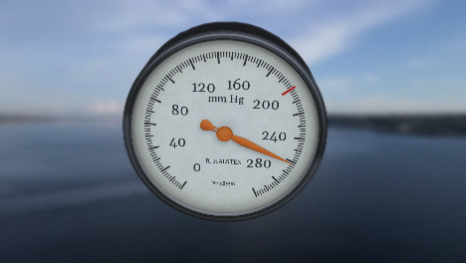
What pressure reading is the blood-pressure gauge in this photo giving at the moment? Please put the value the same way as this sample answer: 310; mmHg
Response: 260; mmHg
